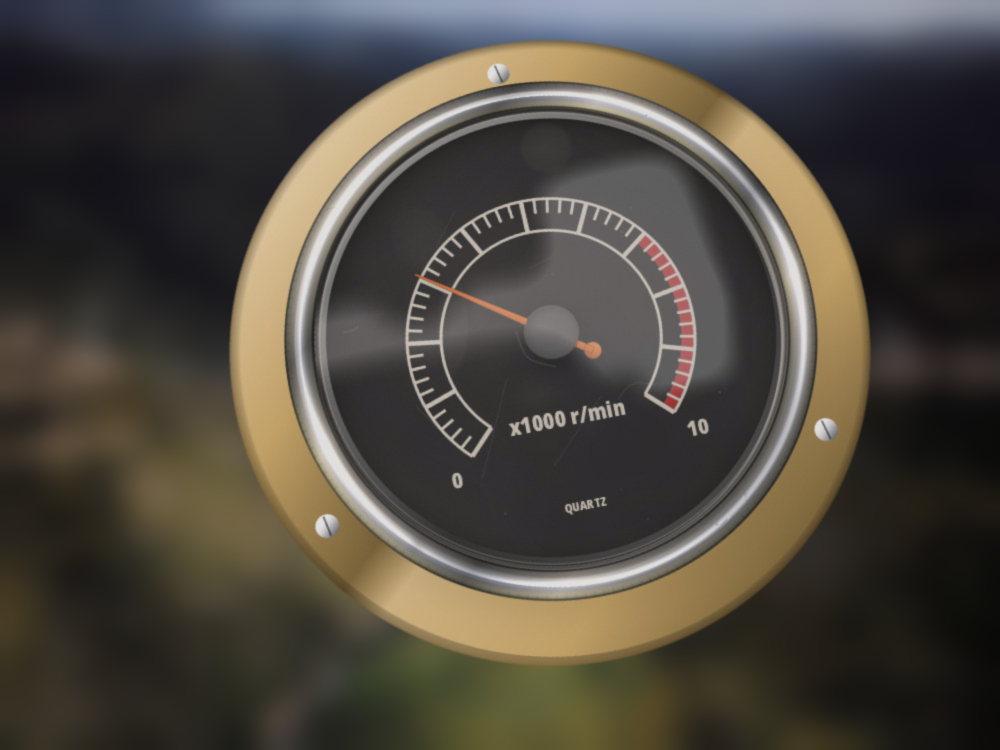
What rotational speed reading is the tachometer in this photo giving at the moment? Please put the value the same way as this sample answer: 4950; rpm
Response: 3000; rpm
